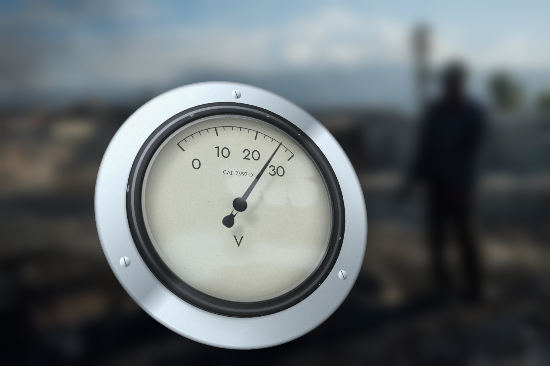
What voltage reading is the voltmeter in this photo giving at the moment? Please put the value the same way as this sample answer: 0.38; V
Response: 26; V
